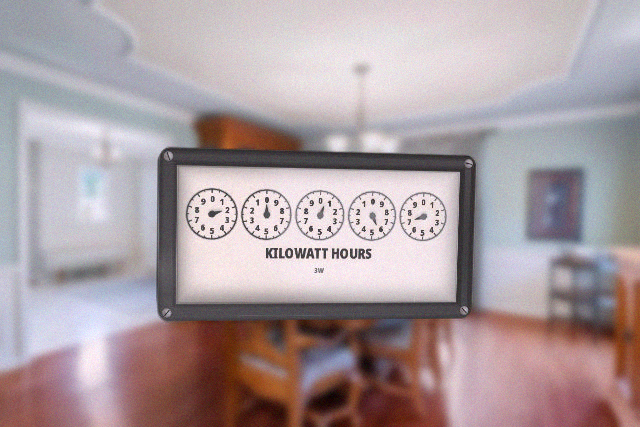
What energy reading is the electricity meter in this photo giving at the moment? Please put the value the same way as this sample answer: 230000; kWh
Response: 20057; kWh
